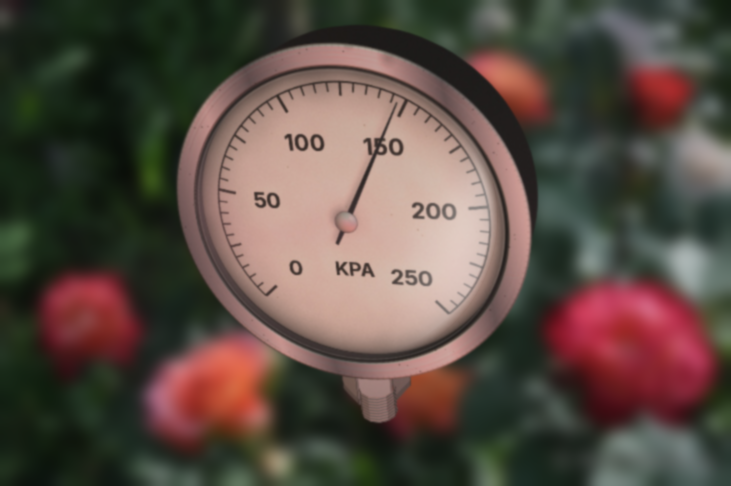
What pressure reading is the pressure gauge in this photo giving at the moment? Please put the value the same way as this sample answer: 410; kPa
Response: 147.5; kPa
